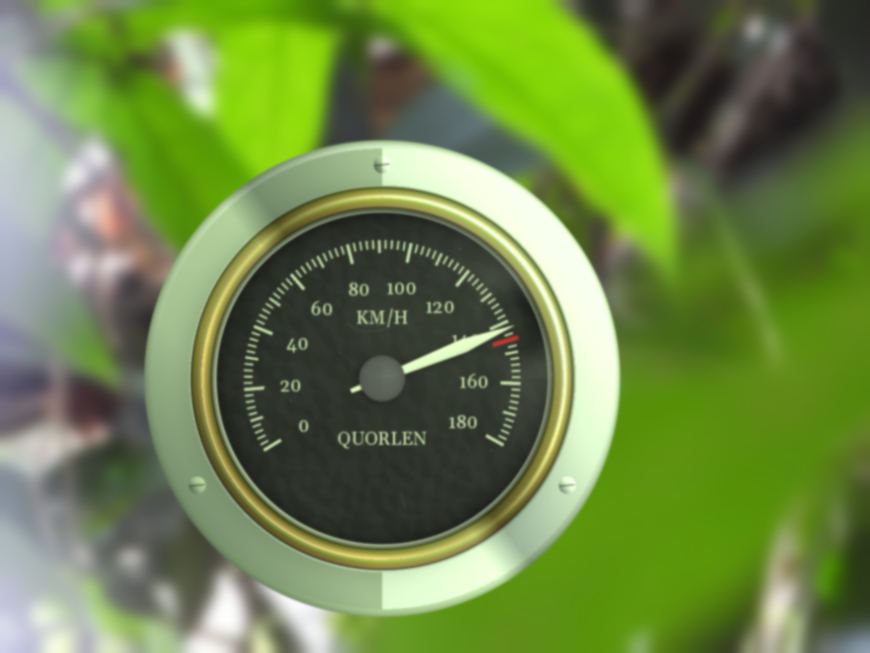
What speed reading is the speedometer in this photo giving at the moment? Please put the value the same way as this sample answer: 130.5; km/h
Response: 142; km/h
